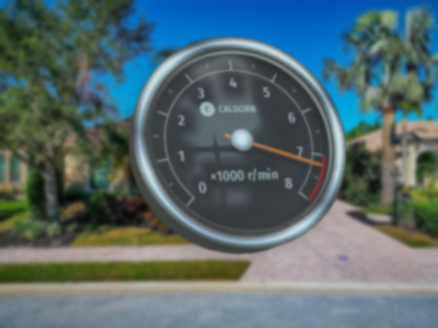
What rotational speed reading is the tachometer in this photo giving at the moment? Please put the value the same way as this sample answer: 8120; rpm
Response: 7250; rpm
